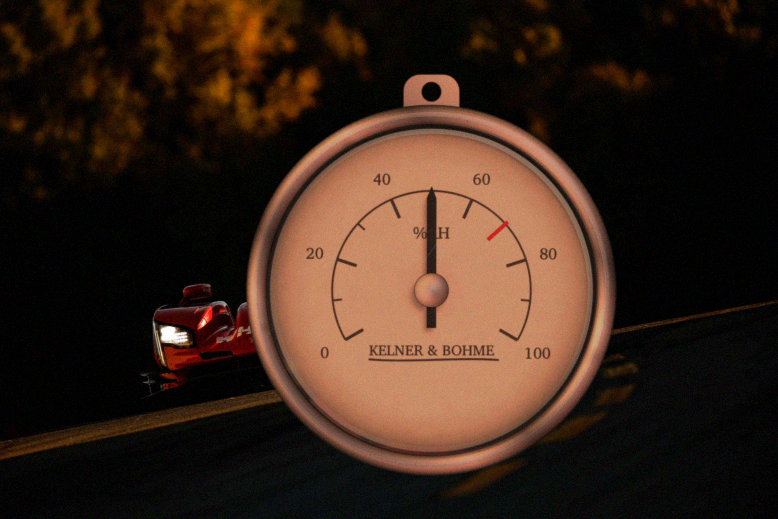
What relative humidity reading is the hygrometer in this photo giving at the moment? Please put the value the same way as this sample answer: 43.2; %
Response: 50; %
